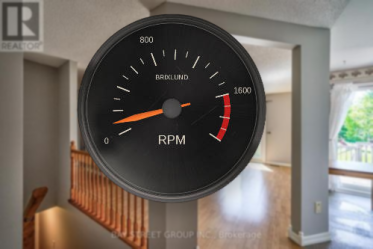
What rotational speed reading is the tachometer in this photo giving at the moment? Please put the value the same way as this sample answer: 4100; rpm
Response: 100; rpm
